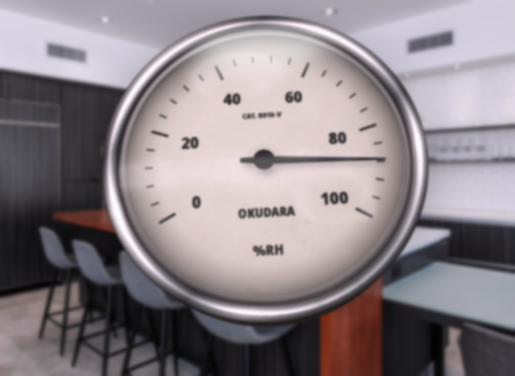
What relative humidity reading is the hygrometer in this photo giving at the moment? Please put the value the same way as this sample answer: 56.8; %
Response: 88; %
